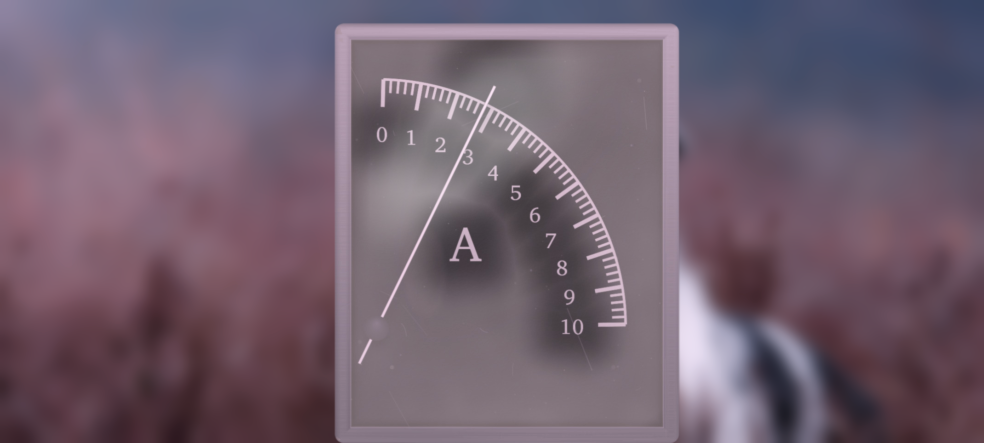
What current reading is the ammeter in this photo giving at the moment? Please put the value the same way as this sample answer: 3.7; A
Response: 2.8; A
